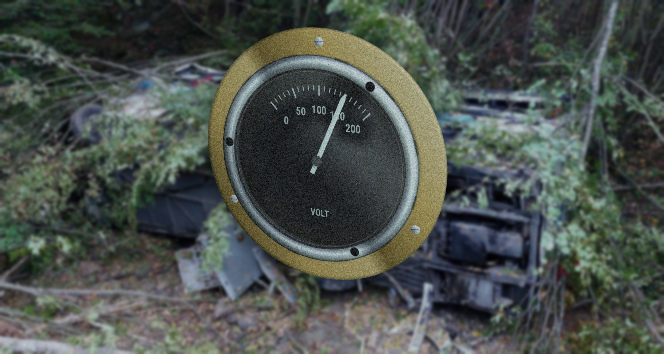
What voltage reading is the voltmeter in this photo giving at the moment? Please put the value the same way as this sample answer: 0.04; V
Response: 150; V
